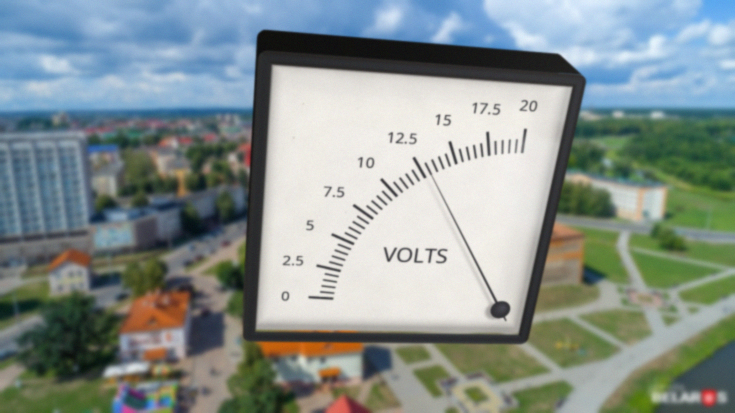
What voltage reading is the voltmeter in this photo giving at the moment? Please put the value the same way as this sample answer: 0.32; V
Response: 13; V
